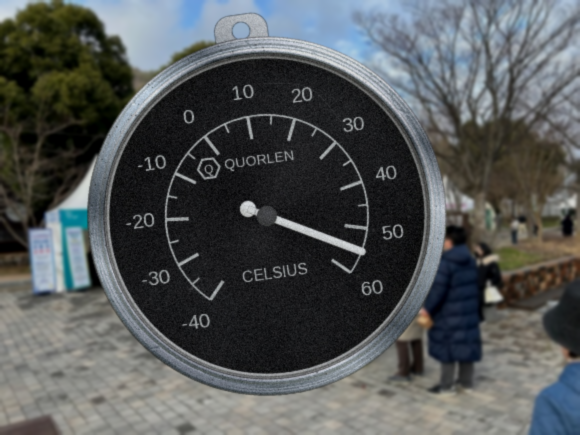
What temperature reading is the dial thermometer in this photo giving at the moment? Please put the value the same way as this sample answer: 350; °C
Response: 55; °C
